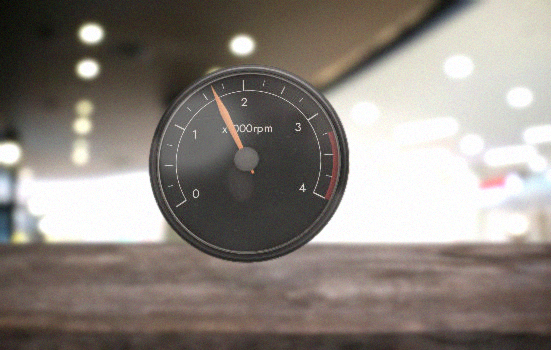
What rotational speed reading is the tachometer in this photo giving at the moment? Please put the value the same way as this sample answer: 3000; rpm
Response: 1625; rpm
